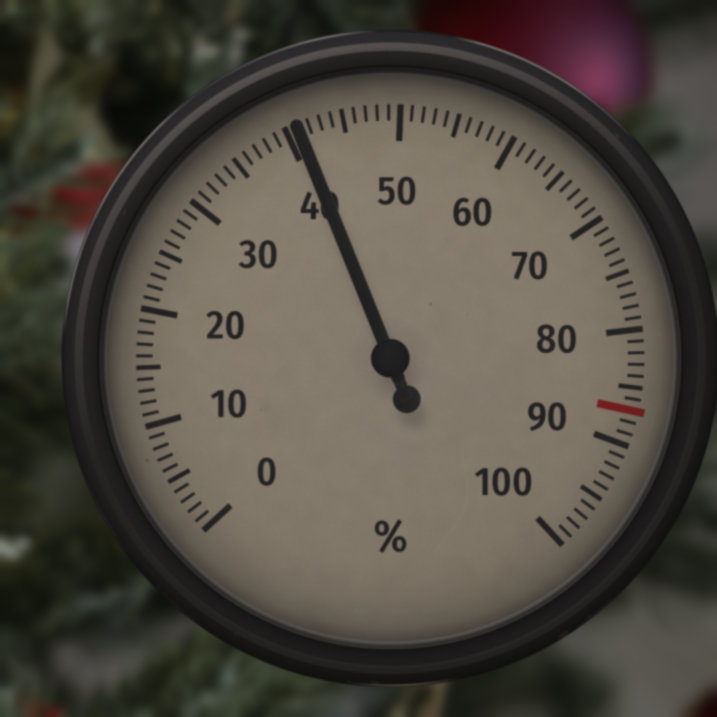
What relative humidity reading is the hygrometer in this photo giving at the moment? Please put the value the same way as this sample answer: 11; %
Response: 41; %
